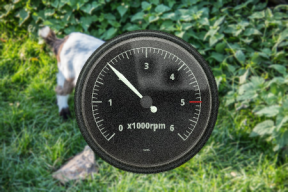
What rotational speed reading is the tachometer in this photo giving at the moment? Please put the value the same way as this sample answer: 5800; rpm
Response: 2000; rpm
